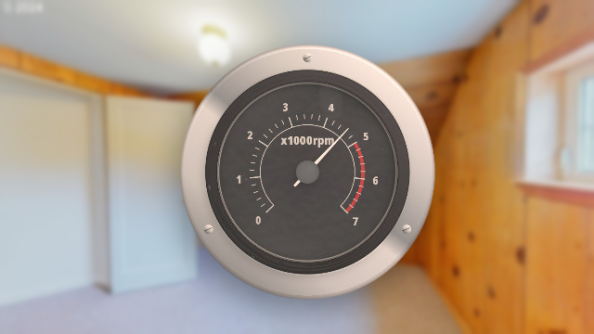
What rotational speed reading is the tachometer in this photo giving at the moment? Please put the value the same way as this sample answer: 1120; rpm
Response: 4600; rpm
